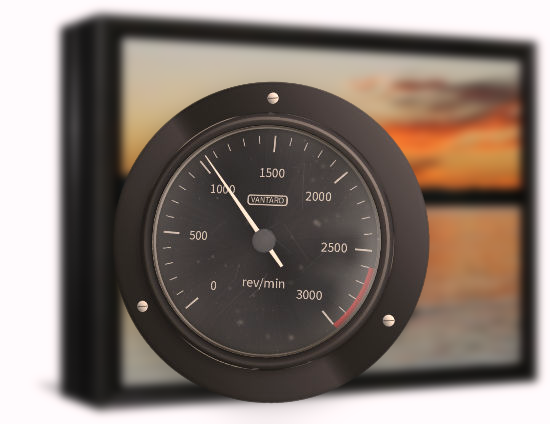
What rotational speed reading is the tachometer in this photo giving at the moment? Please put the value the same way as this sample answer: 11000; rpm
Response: 1050; rpm
